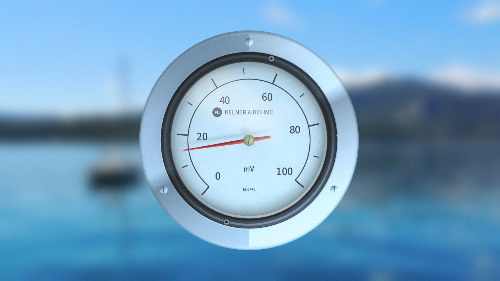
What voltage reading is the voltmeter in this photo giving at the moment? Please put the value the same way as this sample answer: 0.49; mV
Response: 15; mV
